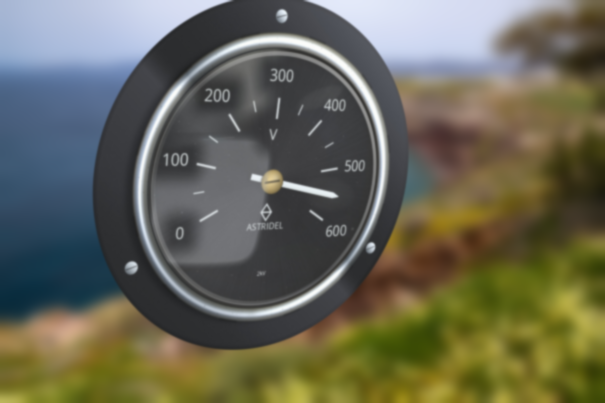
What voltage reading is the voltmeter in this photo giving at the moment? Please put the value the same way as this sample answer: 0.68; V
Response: 550; V
